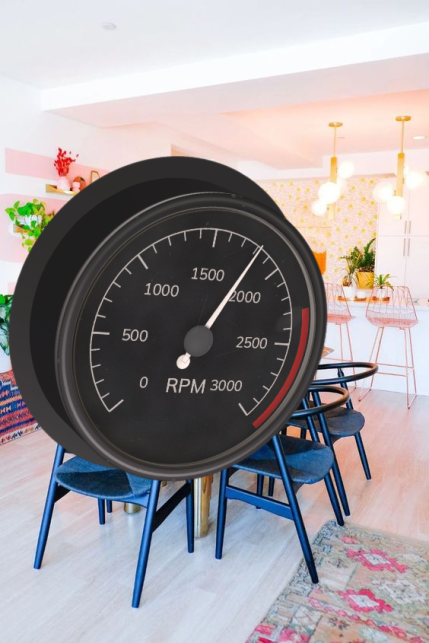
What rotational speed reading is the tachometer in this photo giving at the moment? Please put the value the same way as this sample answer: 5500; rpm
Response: 1800; rpm
